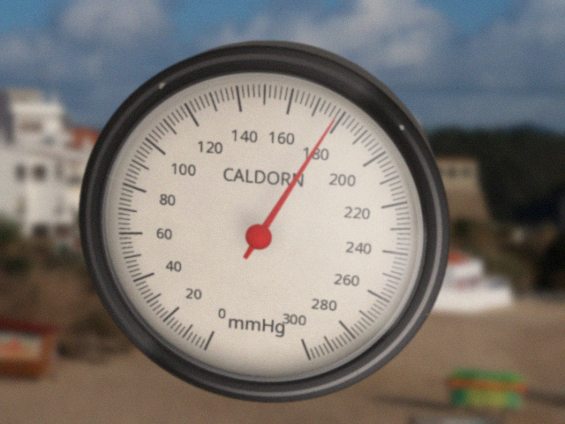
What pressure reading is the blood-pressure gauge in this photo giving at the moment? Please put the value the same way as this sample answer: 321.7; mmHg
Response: 178; mmHg
